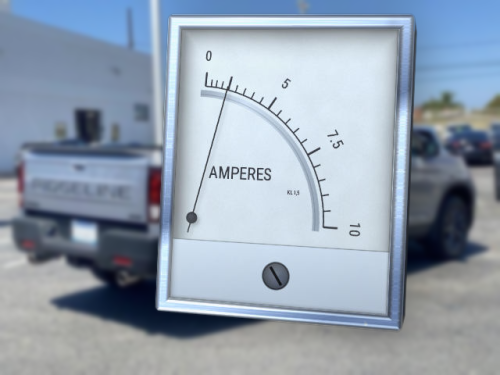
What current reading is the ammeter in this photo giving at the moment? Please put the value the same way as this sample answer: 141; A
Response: 2.5; A
